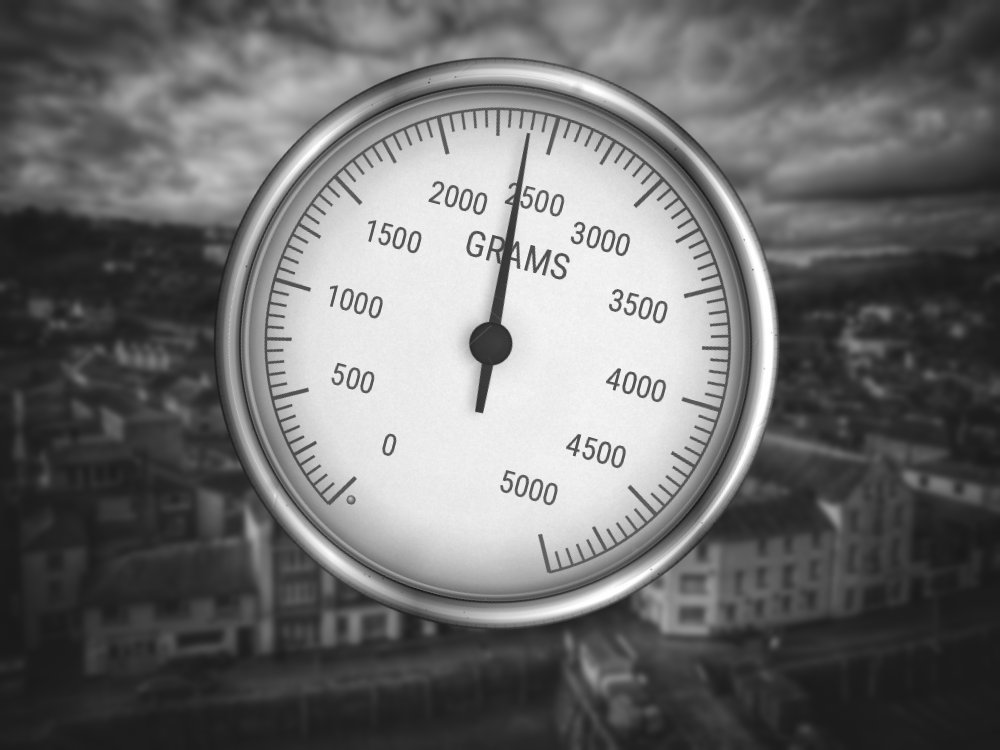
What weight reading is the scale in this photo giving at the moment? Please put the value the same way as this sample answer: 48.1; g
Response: 2400; g
